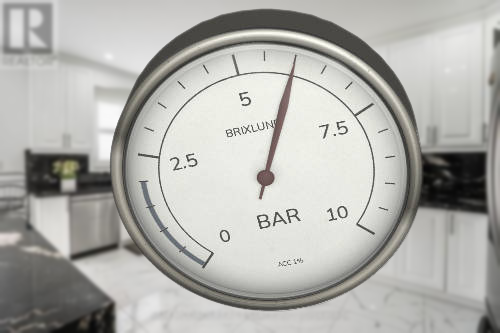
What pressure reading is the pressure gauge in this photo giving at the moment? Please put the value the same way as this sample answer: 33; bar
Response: 6; bar
